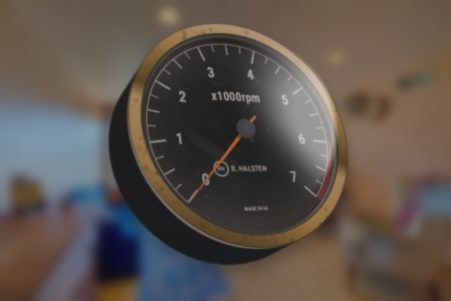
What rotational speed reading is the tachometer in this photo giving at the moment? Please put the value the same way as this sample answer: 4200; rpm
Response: 0; rpm
